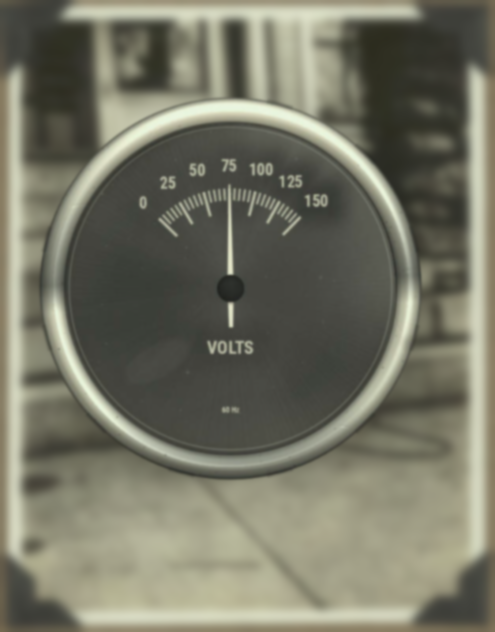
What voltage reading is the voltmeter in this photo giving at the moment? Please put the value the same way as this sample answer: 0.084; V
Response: 75; V
